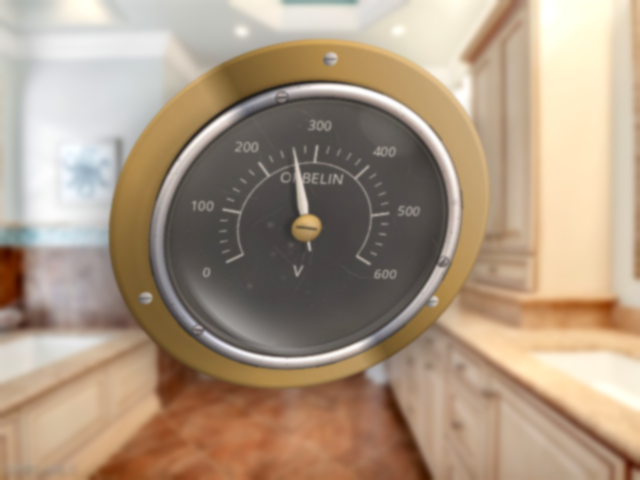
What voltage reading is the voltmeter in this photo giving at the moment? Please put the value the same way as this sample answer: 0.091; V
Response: 260; V
